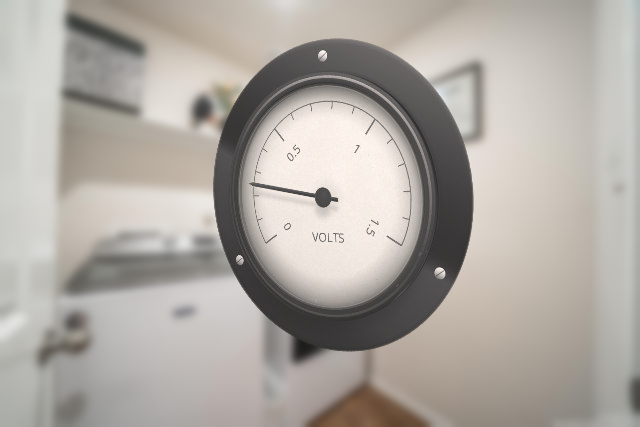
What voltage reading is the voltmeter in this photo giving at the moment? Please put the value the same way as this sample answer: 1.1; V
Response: 0.25; V
